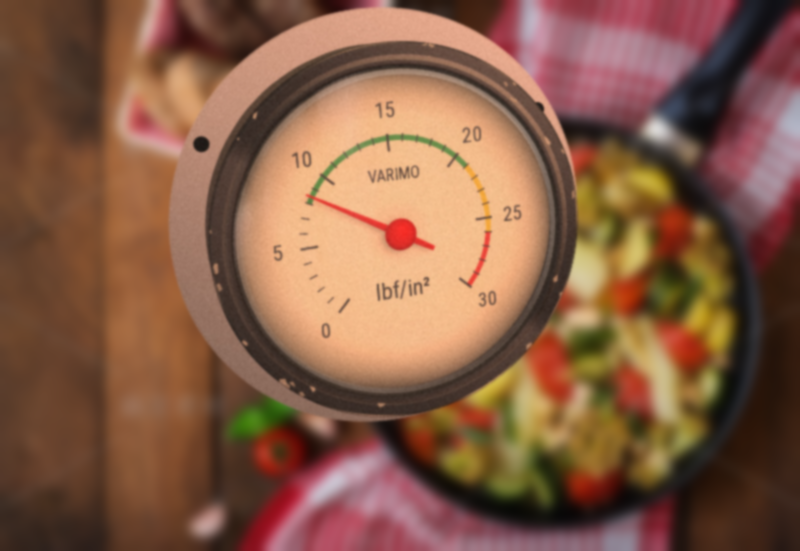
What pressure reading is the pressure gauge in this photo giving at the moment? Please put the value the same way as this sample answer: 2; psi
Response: 8.5; psi
